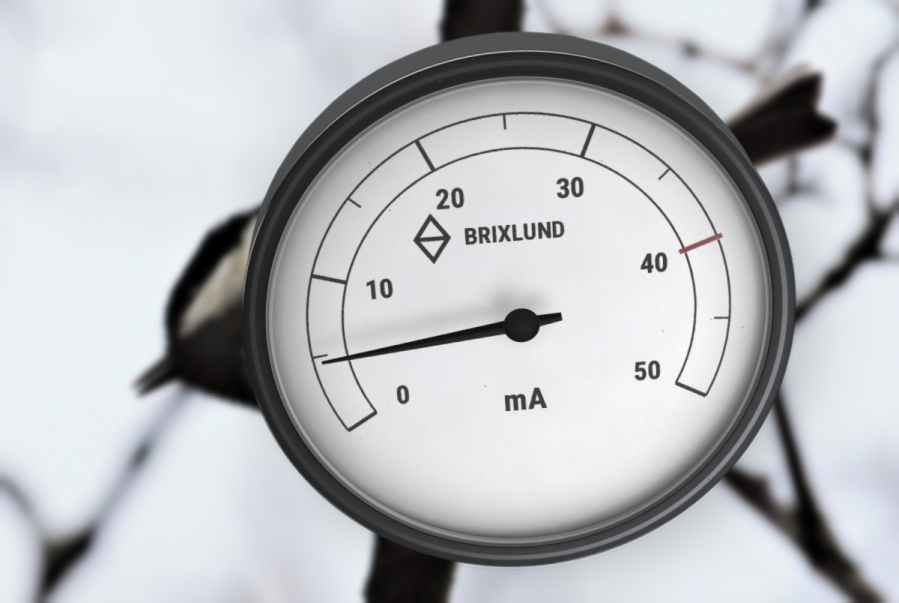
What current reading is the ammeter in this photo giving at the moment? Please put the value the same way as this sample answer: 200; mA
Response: 5; mA
